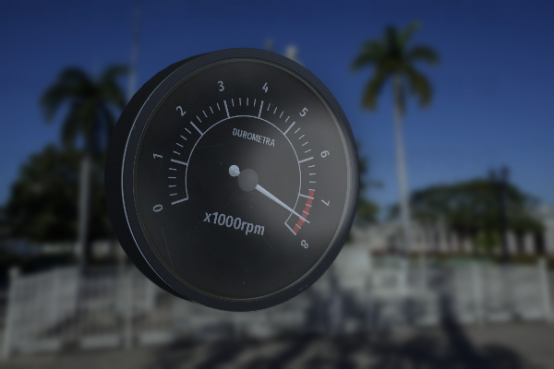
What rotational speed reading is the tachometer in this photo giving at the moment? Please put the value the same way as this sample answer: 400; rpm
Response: 7600; rpm
